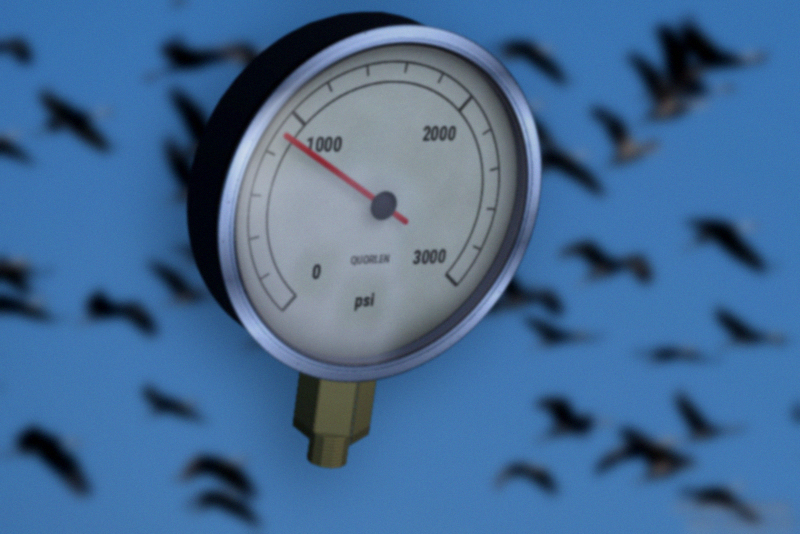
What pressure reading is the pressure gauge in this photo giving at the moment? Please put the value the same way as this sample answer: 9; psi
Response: 900; psi
